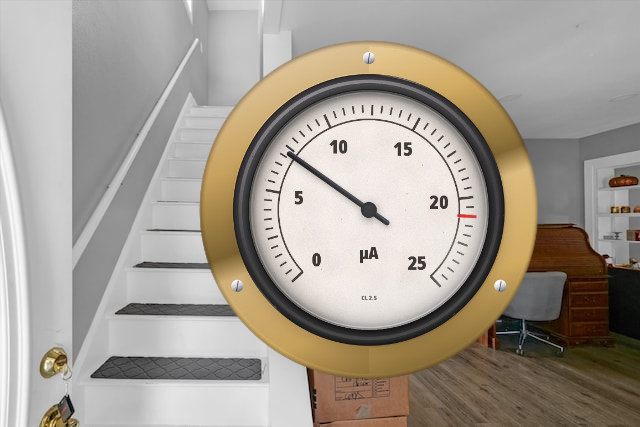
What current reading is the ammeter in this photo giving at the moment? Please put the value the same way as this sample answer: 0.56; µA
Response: 7.25; µA
